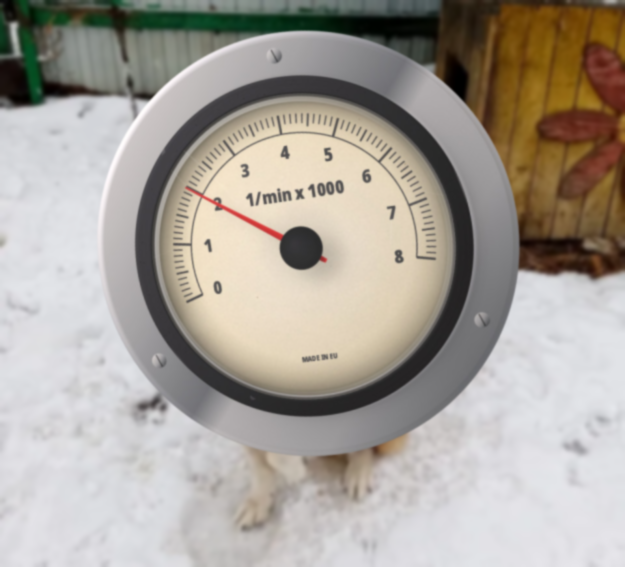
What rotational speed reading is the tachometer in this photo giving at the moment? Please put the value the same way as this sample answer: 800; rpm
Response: 2000; rpm
